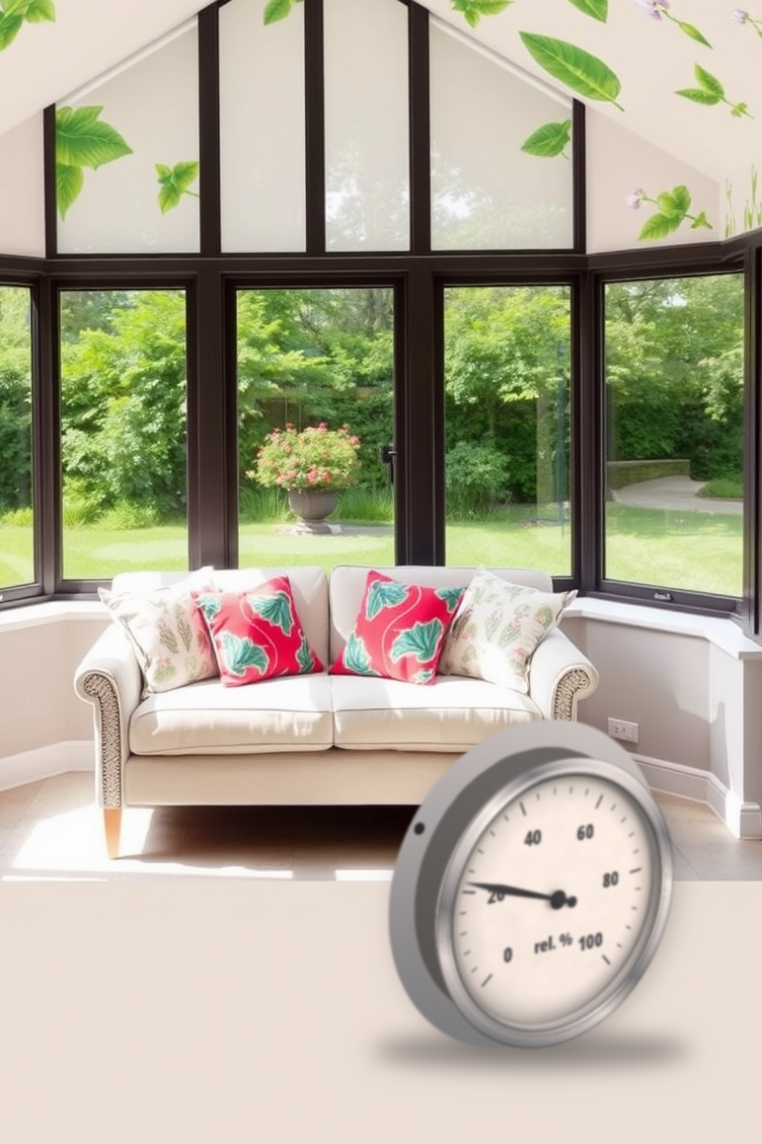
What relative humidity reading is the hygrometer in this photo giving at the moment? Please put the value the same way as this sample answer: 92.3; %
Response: 22; %
